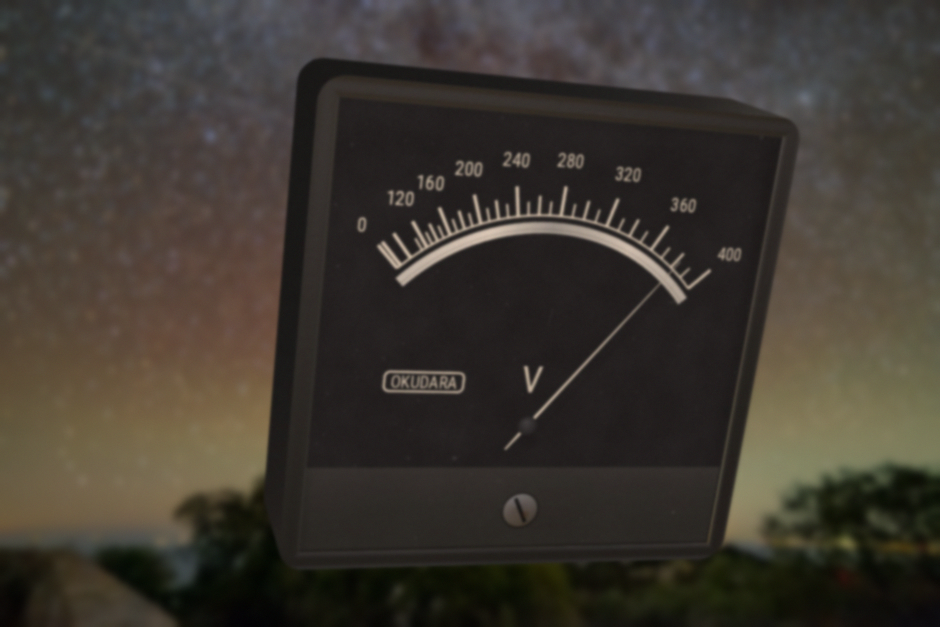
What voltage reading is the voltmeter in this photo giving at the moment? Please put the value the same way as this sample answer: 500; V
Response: 380; V
